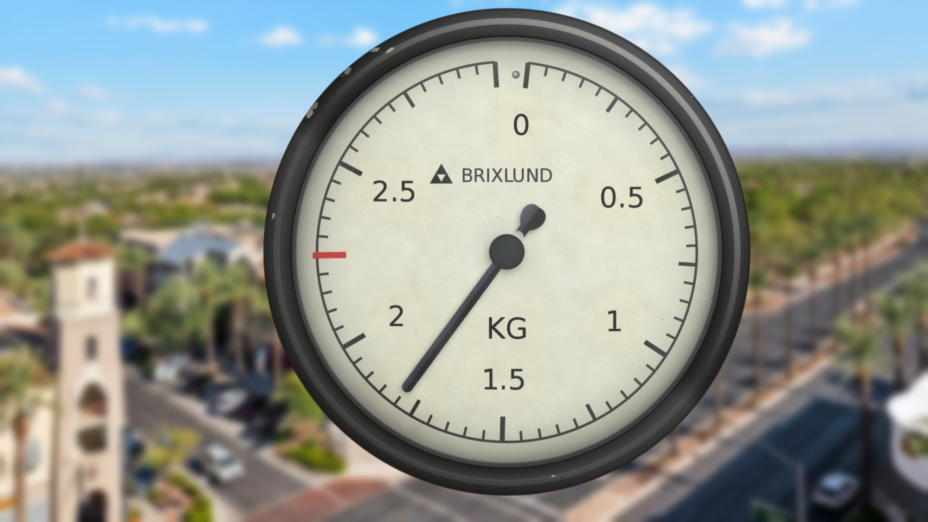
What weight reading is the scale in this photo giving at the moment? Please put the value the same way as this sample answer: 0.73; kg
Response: 1.8; kg
